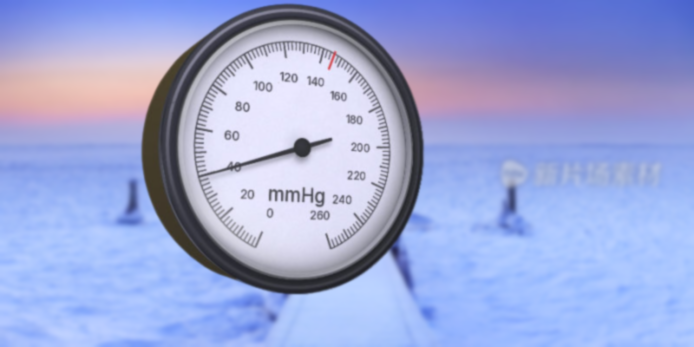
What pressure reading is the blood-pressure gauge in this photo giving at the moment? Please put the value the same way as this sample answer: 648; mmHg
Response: 40; mmHg
